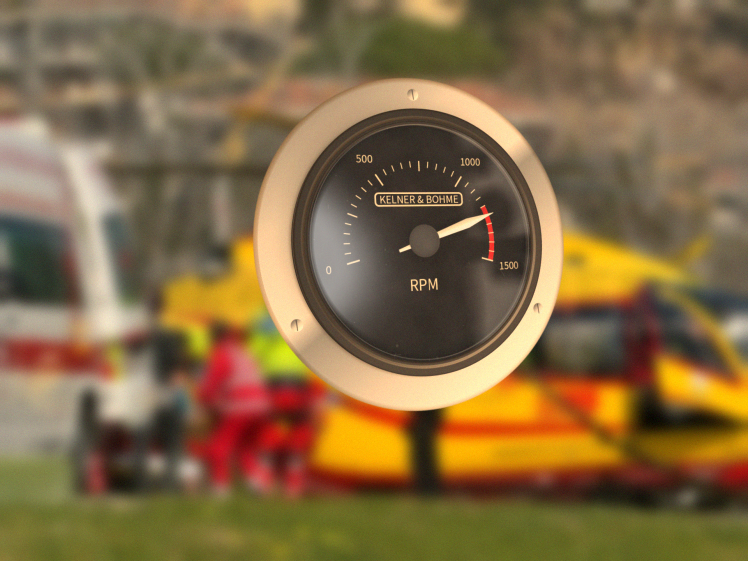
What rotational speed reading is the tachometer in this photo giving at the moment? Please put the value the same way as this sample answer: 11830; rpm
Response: 1250; rpm
